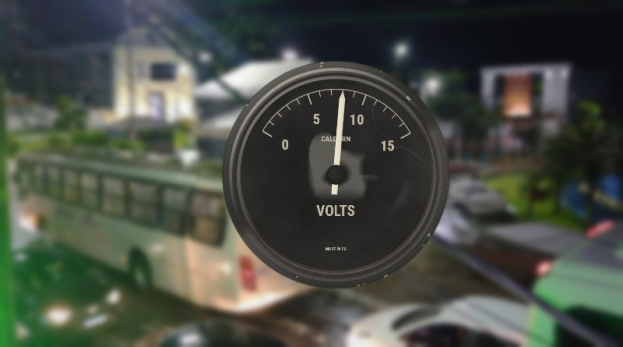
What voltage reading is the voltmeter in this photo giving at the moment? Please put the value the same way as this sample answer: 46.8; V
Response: 8; V
